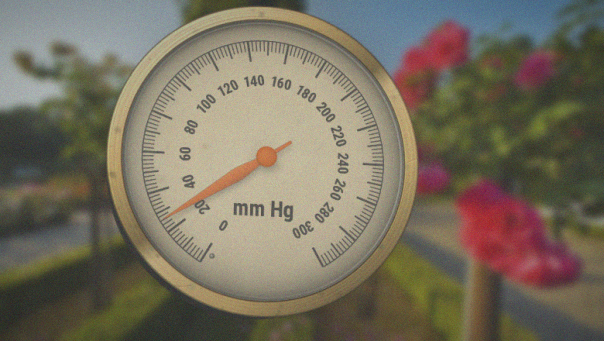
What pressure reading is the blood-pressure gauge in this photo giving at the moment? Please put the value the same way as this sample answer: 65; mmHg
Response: 26; mmHg
